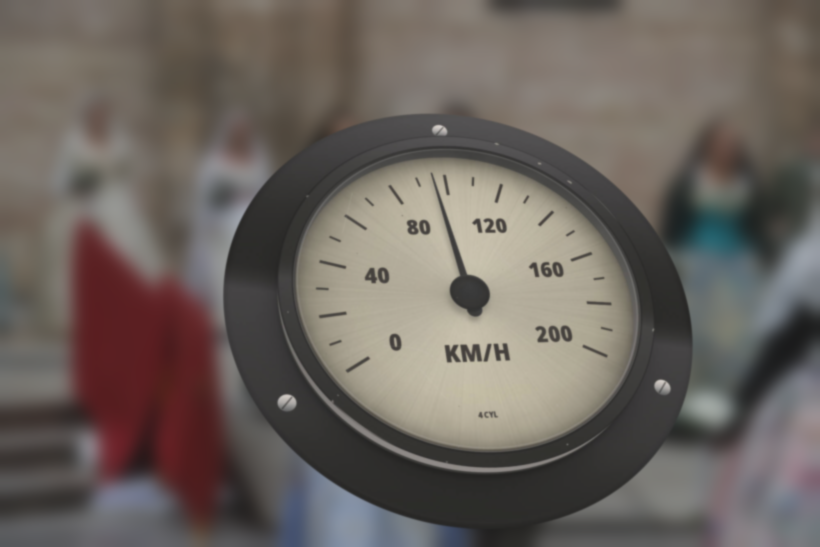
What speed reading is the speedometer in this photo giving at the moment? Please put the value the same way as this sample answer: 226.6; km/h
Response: 95; km/h
